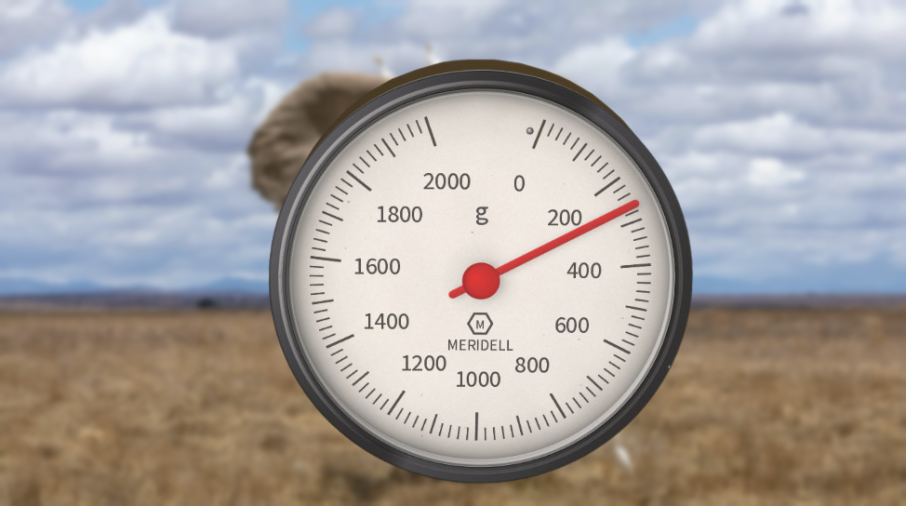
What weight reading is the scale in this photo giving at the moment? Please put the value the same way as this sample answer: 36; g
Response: 260; g
